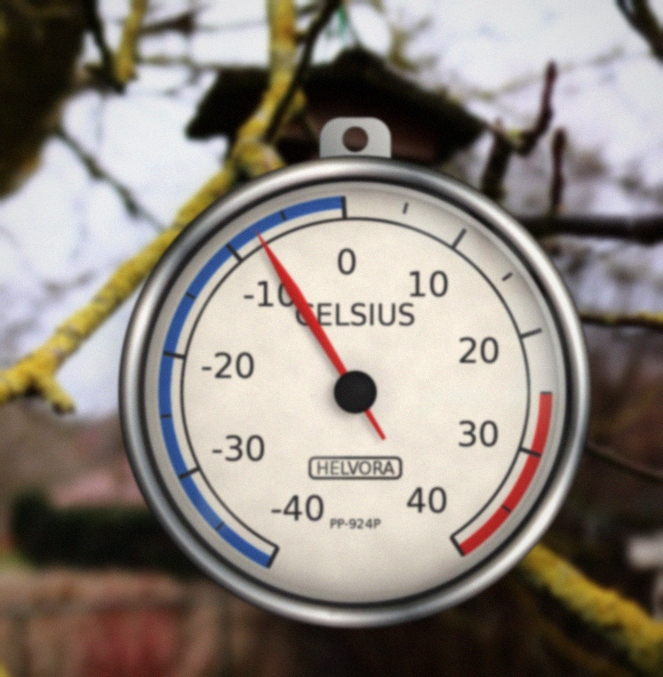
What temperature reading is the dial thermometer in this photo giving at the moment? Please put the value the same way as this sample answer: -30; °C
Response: -7.5; °C
